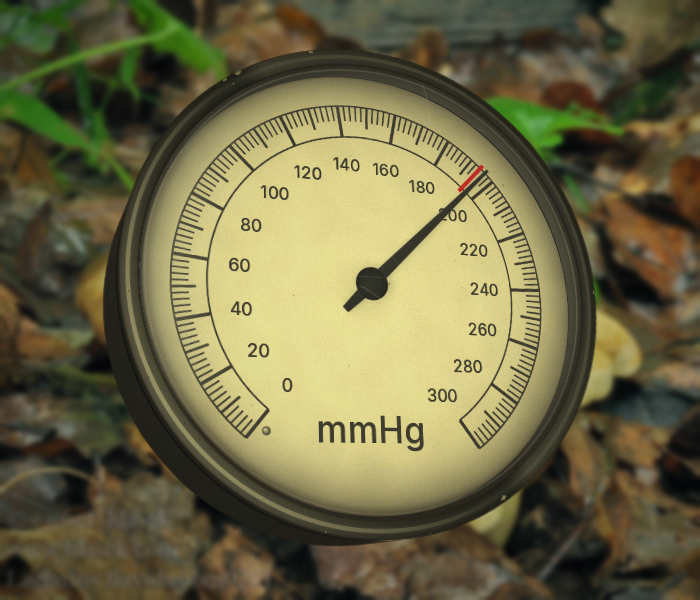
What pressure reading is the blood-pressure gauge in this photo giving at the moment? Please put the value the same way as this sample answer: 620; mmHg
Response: 196; mmHg
